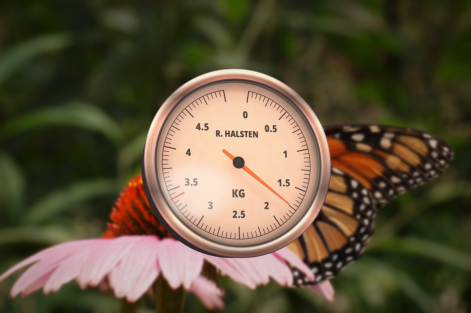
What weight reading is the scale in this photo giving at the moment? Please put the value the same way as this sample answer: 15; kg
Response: 1.75; kg
